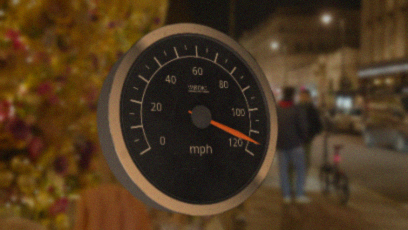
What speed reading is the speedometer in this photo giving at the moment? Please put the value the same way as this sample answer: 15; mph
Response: 115; mph
